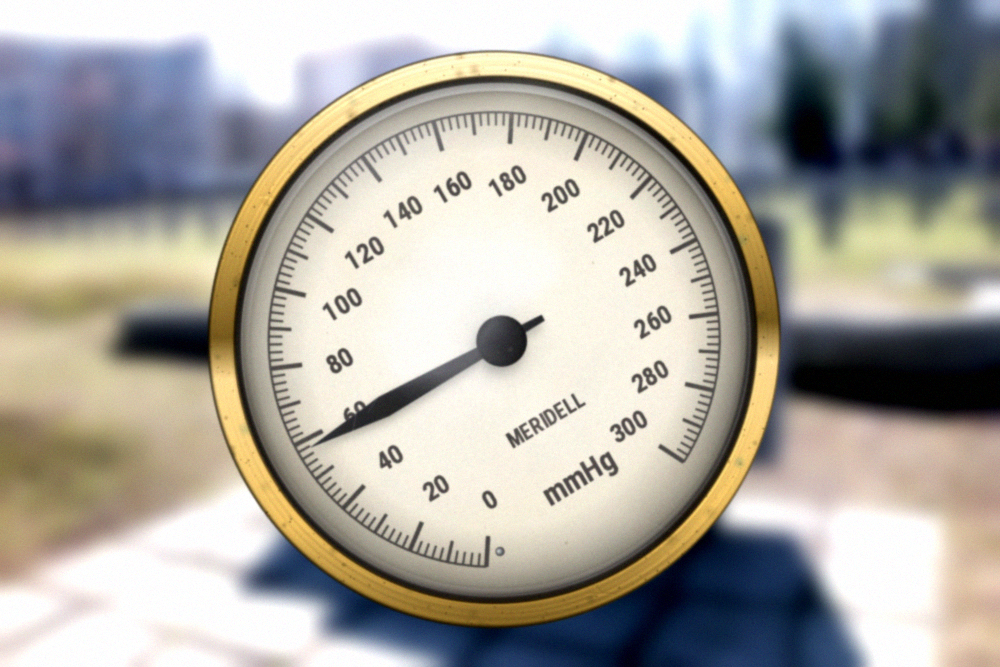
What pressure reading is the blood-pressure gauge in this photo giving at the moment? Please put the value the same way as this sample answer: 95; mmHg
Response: 58; mmHg
